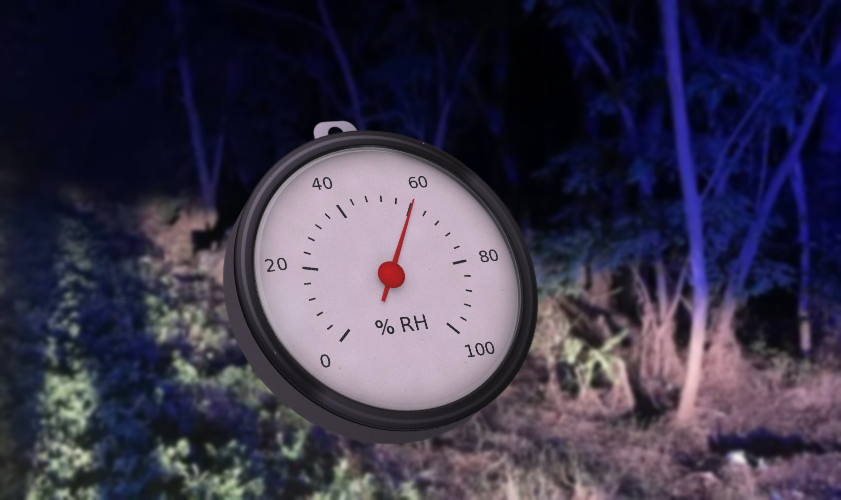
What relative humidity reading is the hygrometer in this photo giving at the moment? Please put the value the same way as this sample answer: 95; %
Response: 60; %
